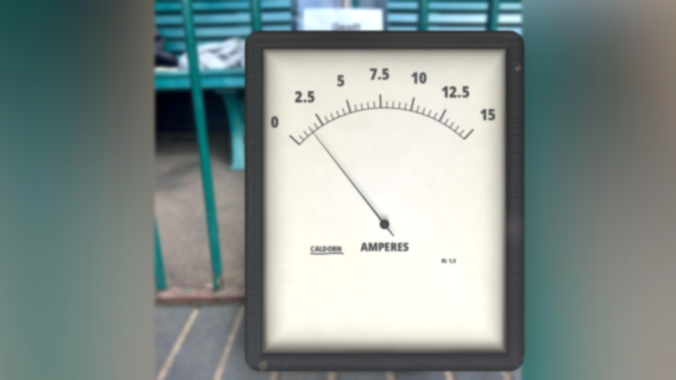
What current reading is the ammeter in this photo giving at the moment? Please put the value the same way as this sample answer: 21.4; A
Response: 1.5; A
